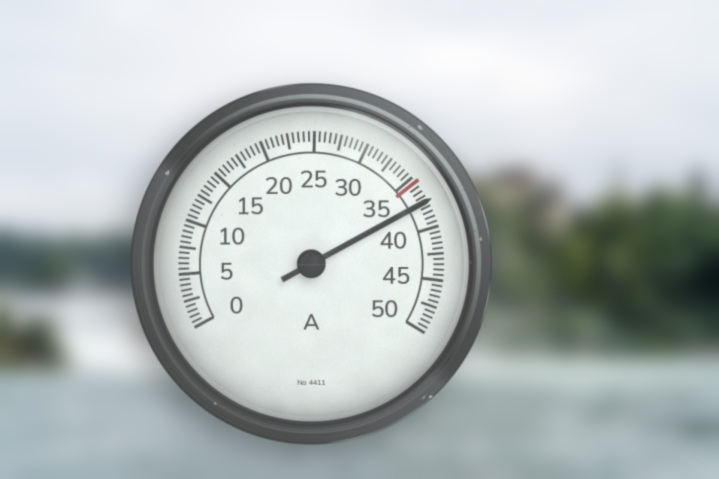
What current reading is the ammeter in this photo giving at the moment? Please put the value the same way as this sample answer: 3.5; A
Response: 37.5; A
